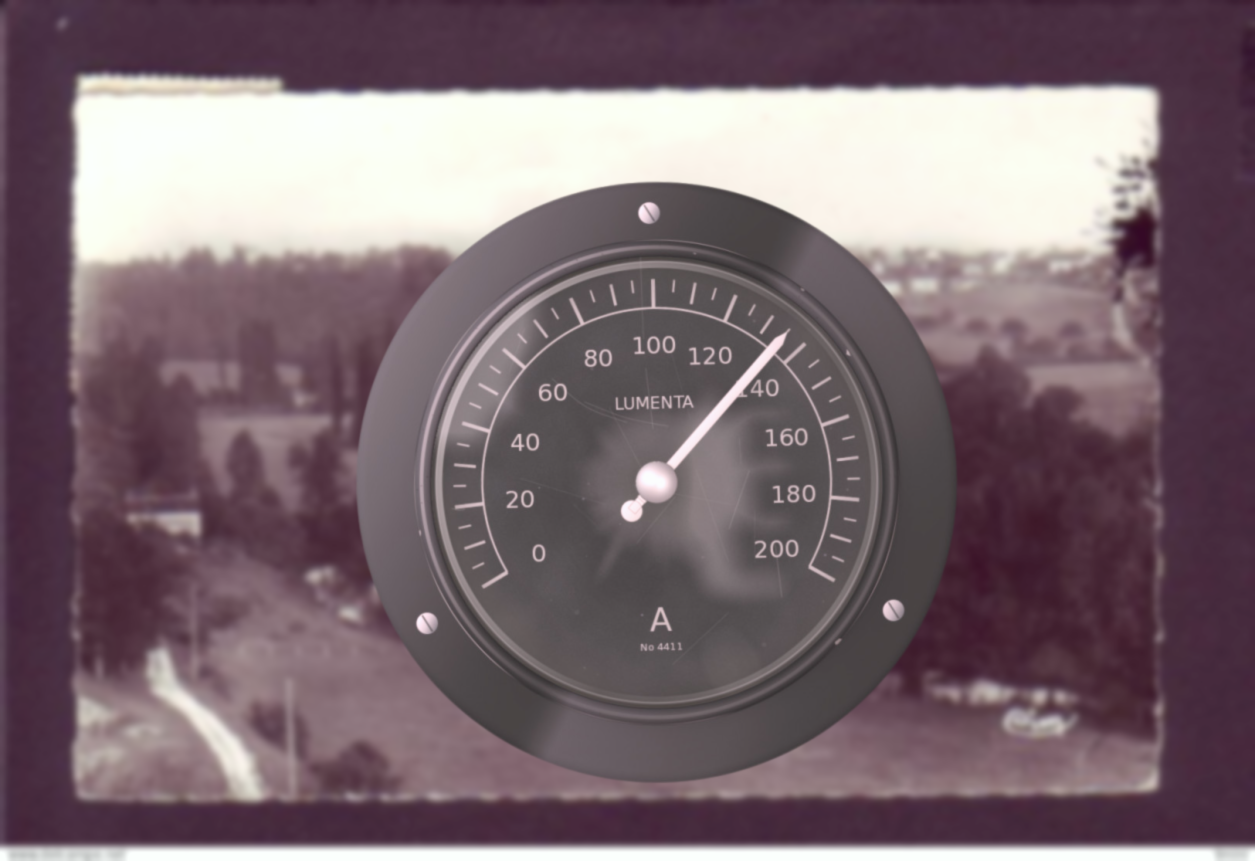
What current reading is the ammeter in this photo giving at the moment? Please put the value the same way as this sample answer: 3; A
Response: 135; A
